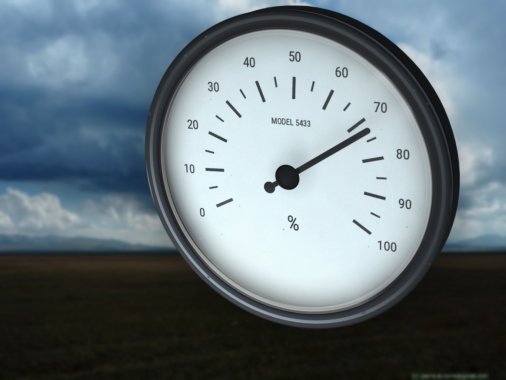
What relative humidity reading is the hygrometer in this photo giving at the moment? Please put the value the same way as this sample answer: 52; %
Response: 72.5; %
